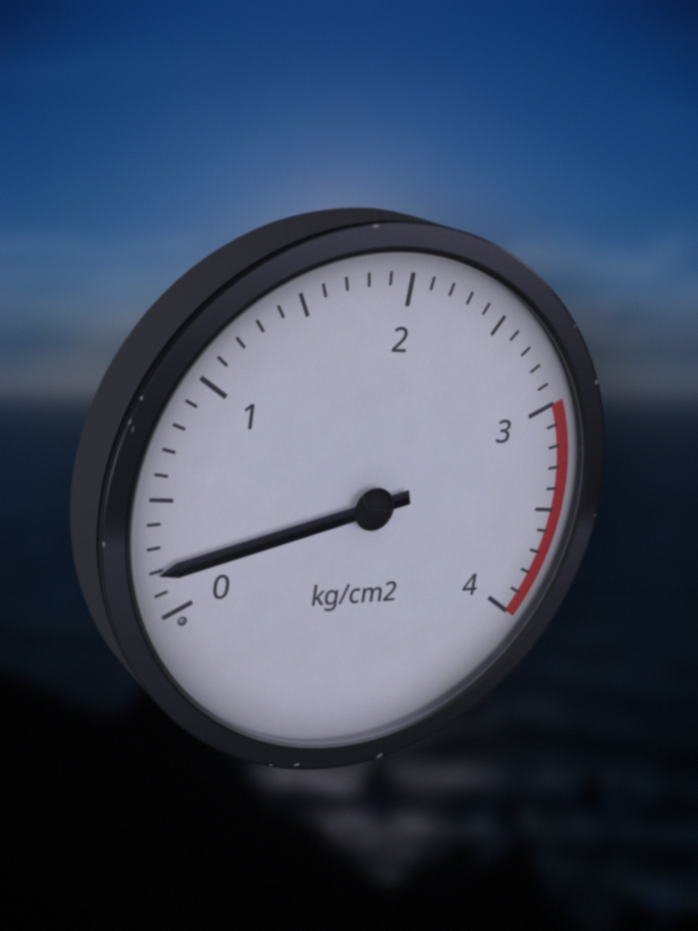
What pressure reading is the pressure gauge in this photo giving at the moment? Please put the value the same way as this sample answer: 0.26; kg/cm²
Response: 0.2; kg/cm²
